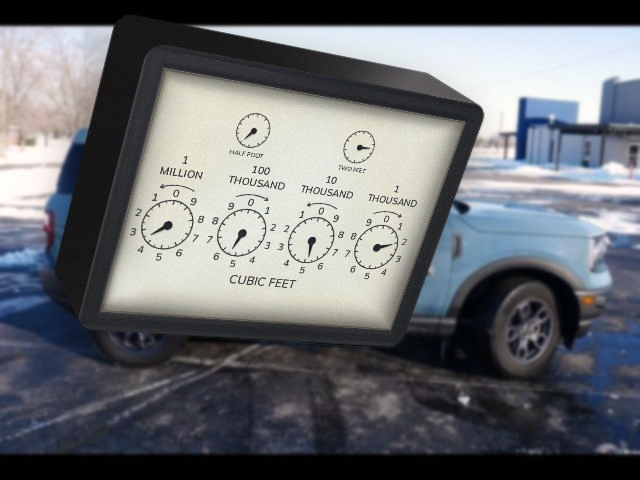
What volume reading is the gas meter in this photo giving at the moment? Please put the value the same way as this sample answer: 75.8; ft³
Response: 355200; ft³
